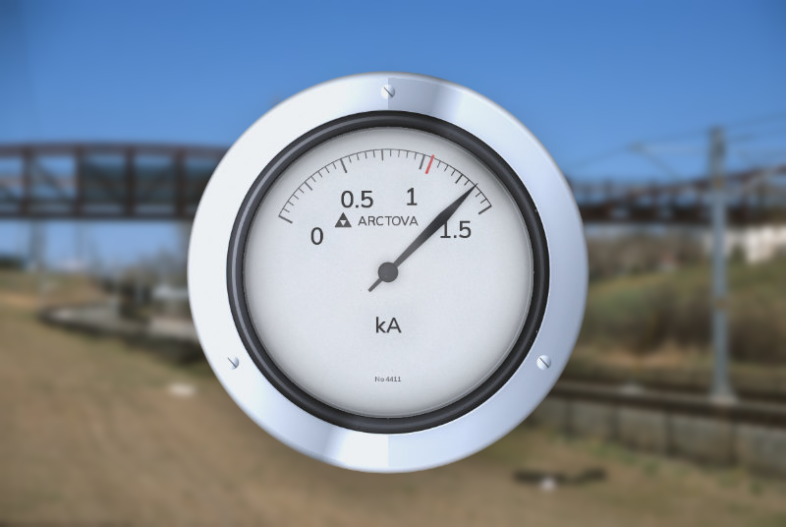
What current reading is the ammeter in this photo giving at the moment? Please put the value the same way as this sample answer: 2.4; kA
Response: 1.35; kA
